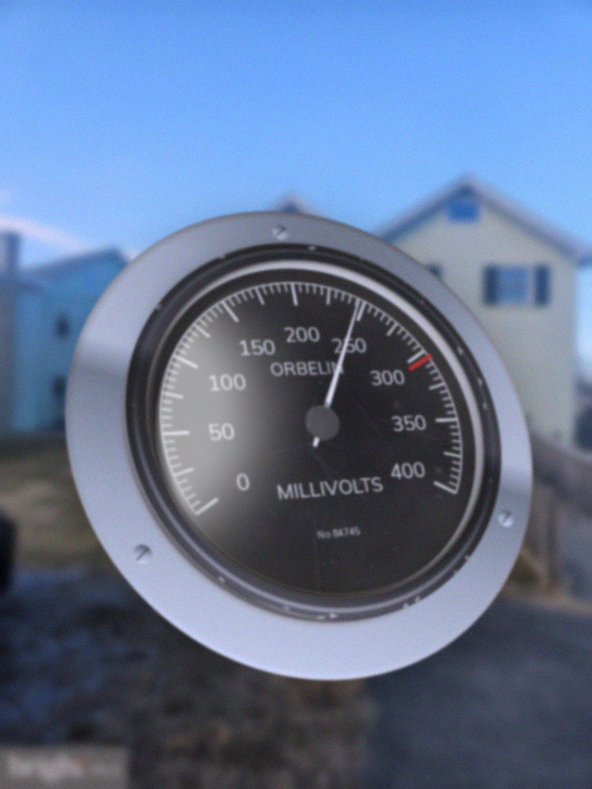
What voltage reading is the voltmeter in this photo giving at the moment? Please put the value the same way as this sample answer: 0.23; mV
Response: 245; mV
